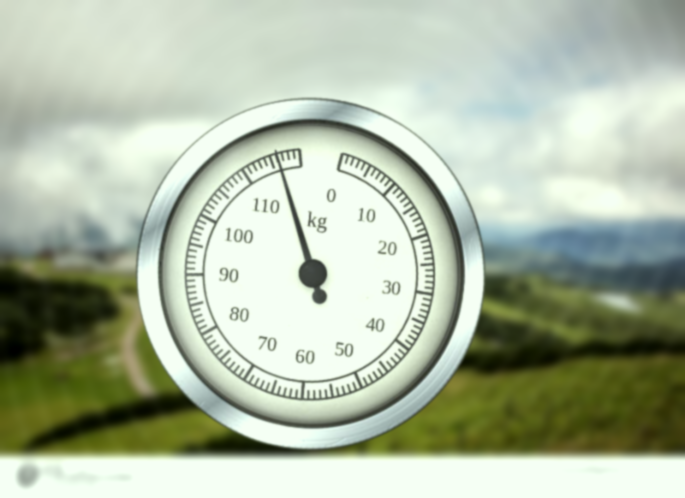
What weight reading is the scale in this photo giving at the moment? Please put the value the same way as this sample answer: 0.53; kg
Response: 116; kg
